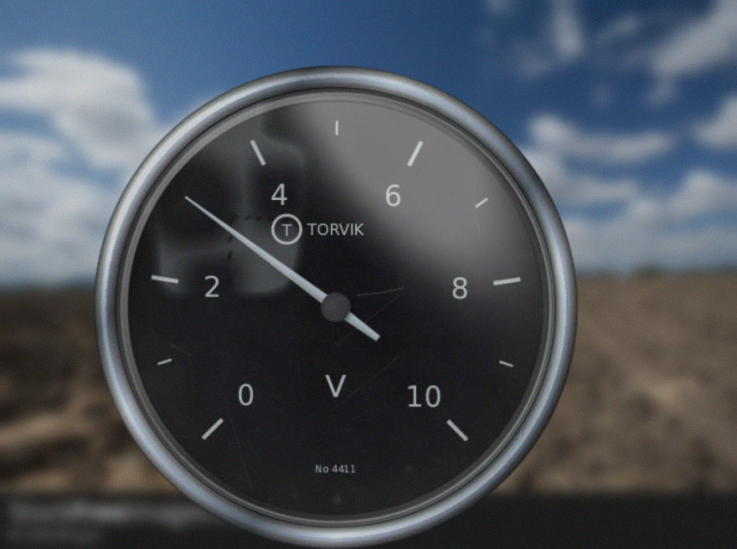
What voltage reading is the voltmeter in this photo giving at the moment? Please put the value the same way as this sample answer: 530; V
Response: 3; V
